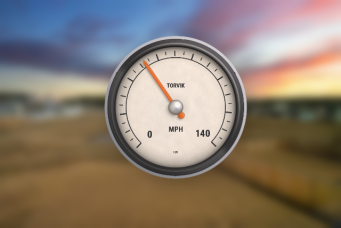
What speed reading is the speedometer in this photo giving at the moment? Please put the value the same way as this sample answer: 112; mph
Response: 52.5; mph
